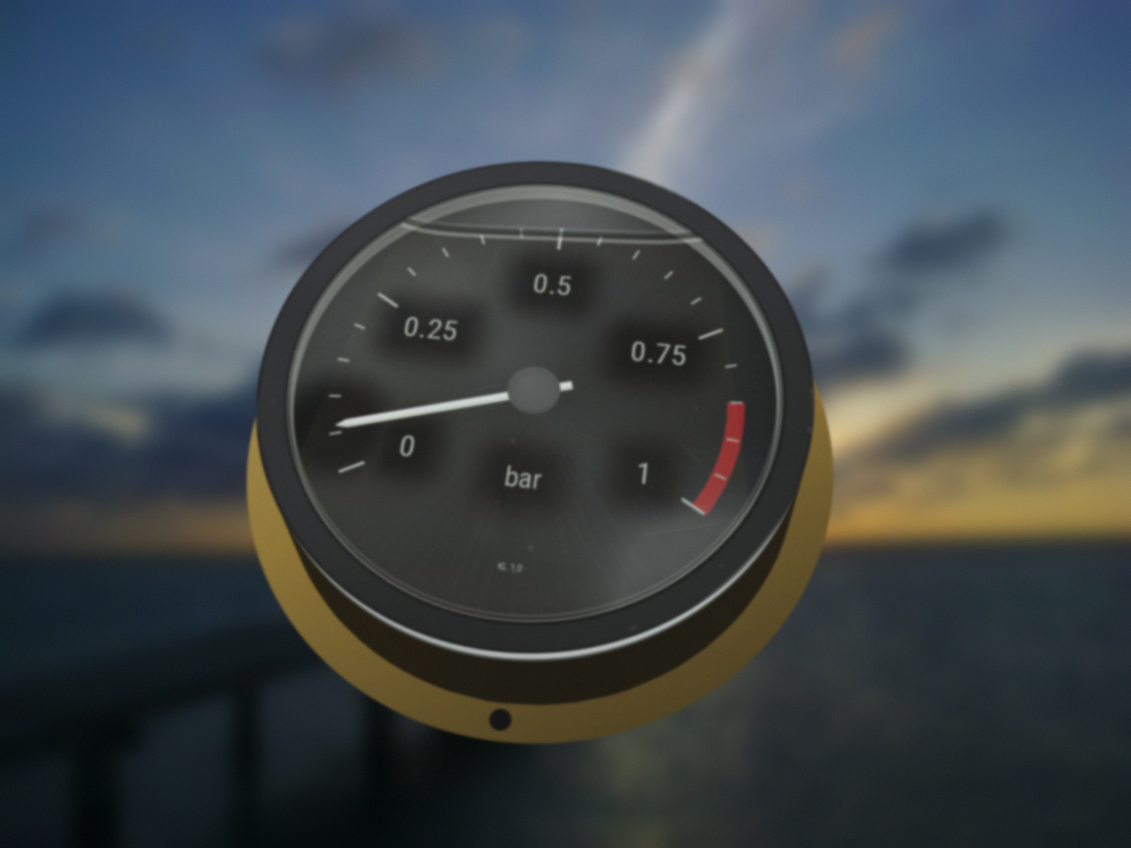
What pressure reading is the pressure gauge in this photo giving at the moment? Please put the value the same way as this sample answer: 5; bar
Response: 0.05; bar
